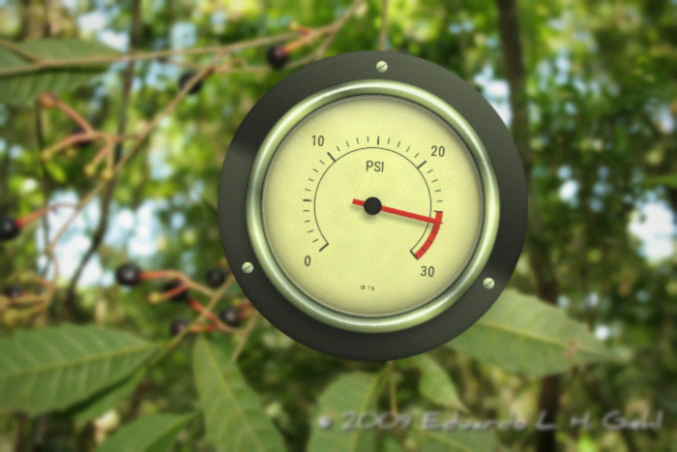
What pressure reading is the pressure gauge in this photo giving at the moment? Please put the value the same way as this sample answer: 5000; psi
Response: 26; psi
